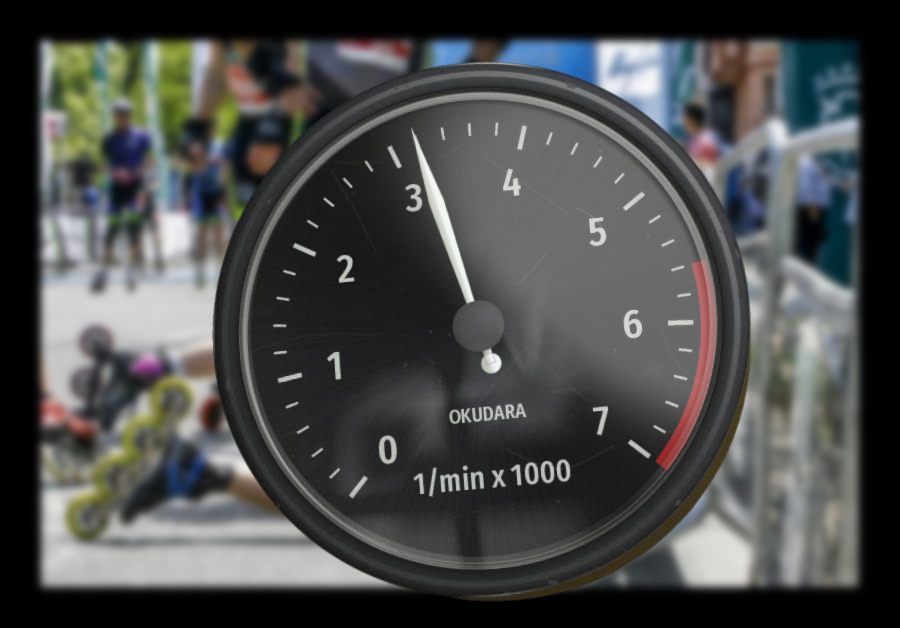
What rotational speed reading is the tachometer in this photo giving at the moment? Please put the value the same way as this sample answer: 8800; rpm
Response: 3200; rpm
